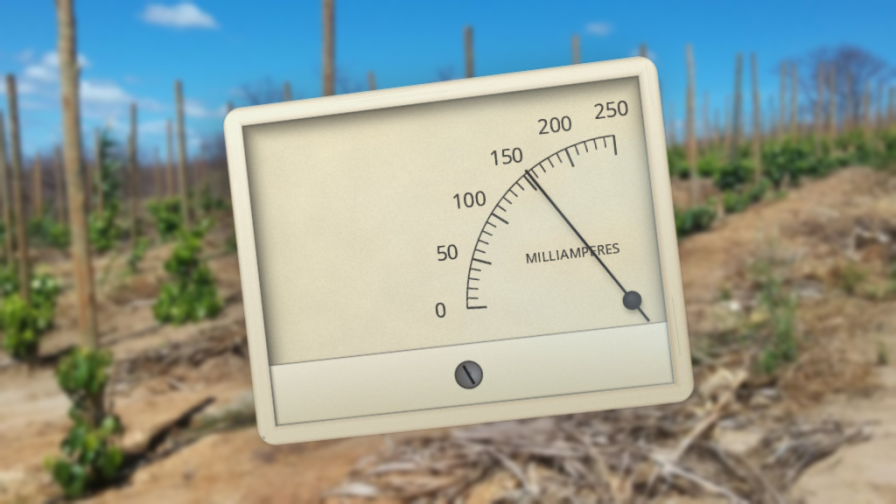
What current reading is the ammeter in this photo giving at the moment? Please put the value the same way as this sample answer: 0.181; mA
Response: 155; mA
